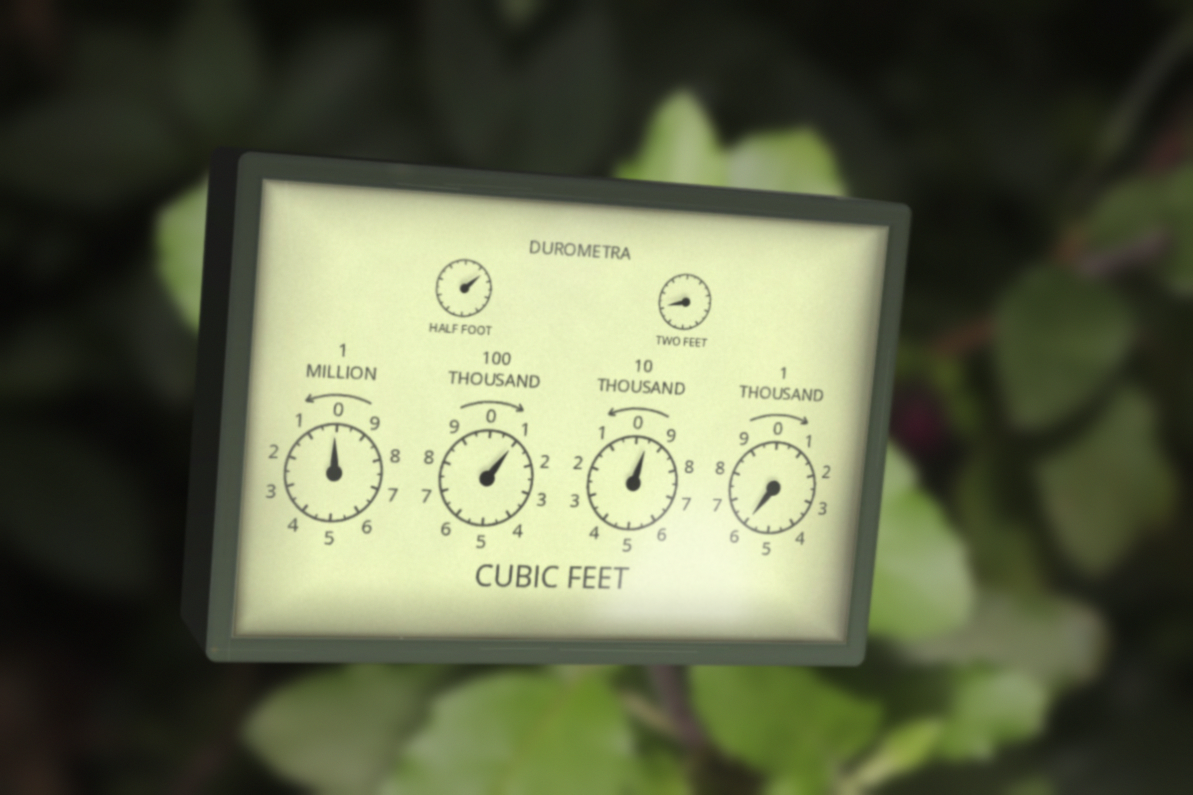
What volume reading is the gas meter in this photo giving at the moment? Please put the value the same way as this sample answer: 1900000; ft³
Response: 9600; ft³
